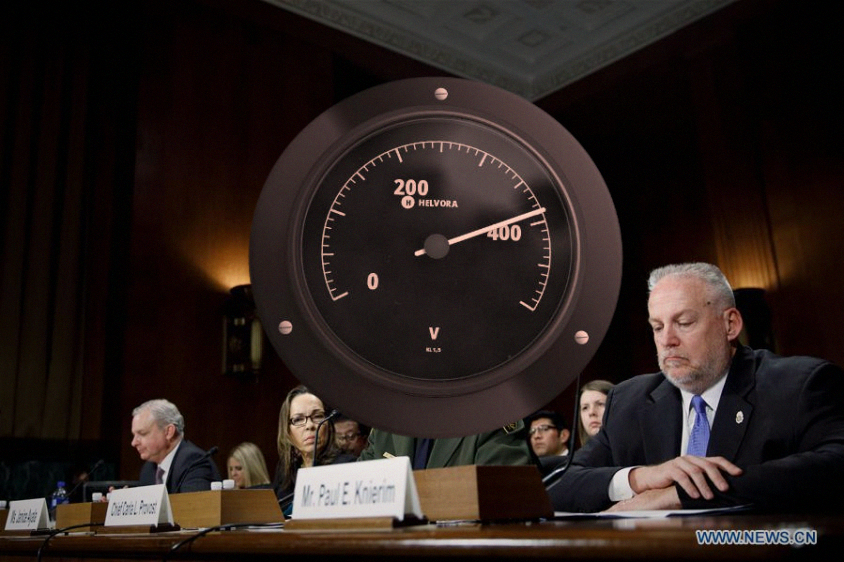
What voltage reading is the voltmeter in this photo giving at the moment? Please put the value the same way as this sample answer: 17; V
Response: 390; V
